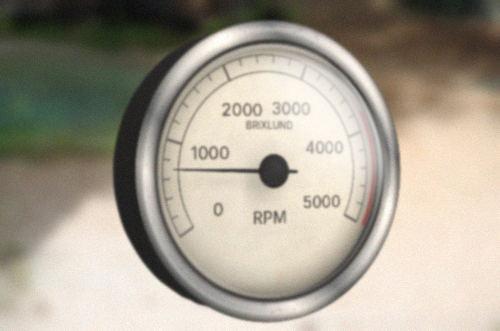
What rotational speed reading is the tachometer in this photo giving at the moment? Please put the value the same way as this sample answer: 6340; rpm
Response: 700; rpm
